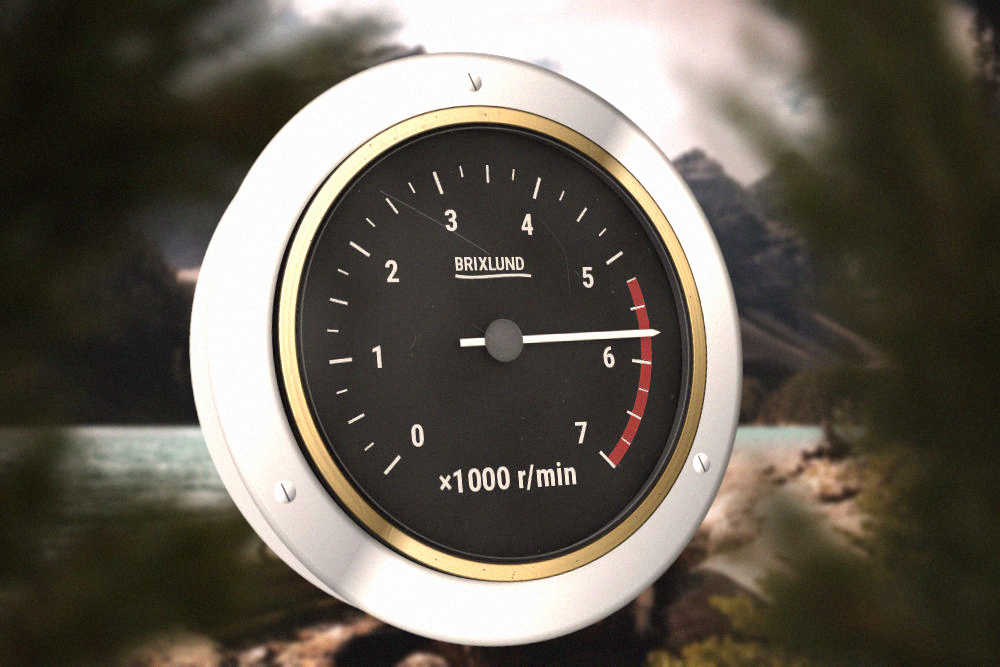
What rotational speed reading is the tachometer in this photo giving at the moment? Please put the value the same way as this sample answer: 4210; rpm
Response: 5750; rpm
